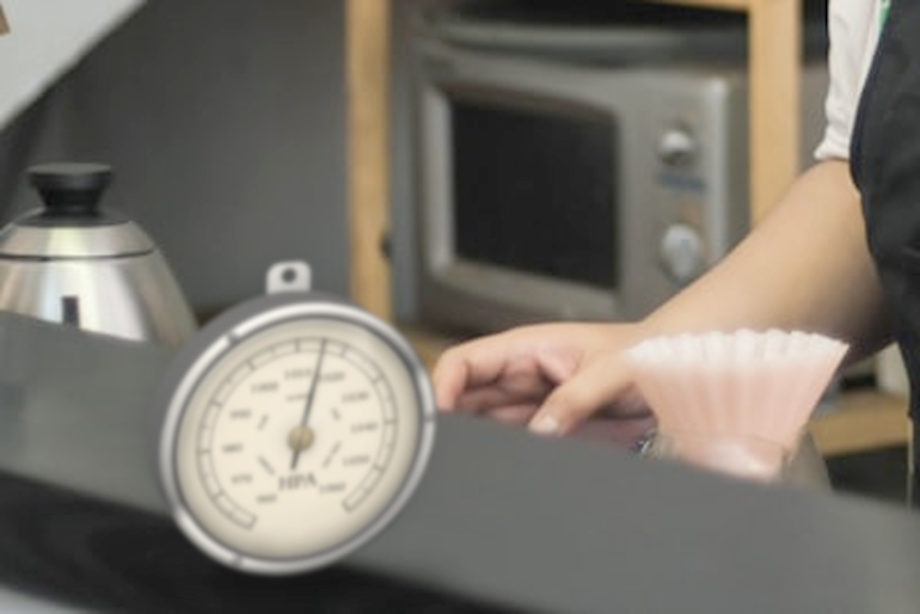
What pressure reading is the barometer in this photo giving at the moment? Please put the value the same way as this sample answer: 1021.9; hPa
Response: 1015; hPa
